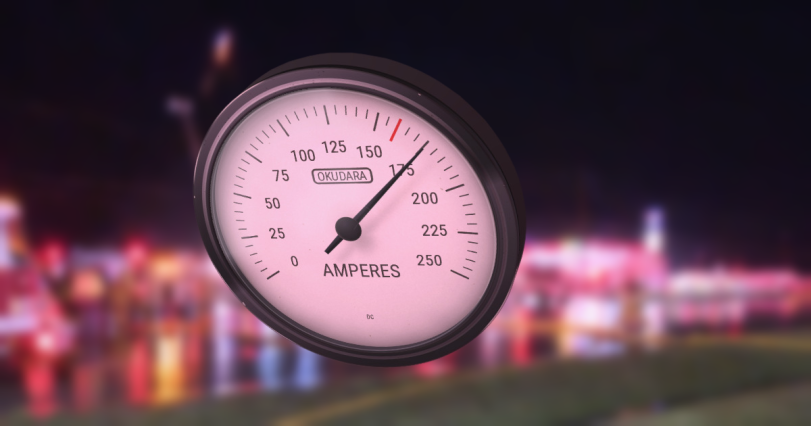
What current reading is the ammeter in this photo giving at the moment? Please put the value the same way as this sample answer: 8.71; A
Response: 175; A
